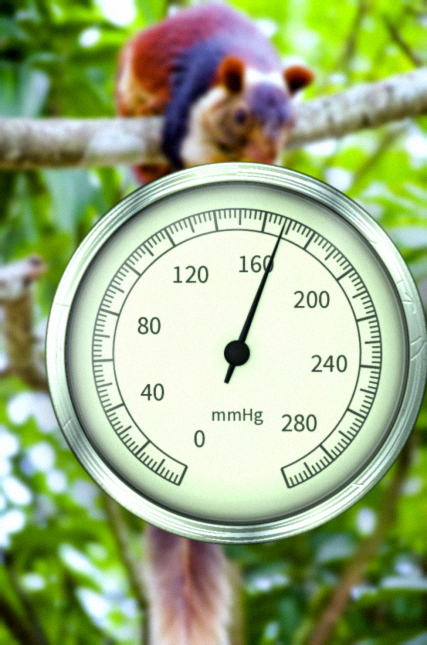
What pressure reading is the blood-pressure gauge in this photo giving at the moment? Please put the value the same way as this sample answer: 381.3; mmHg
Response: 168; mmHg
